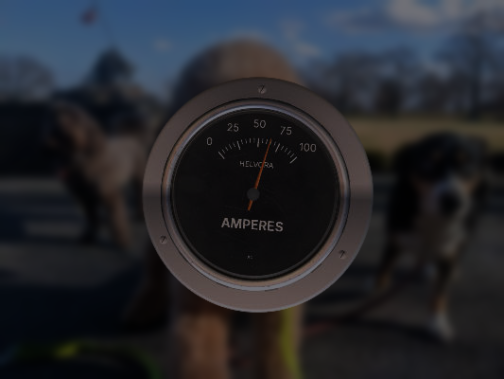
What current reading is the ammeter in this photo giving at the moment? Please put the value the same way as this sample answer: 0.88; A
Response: 65; A
